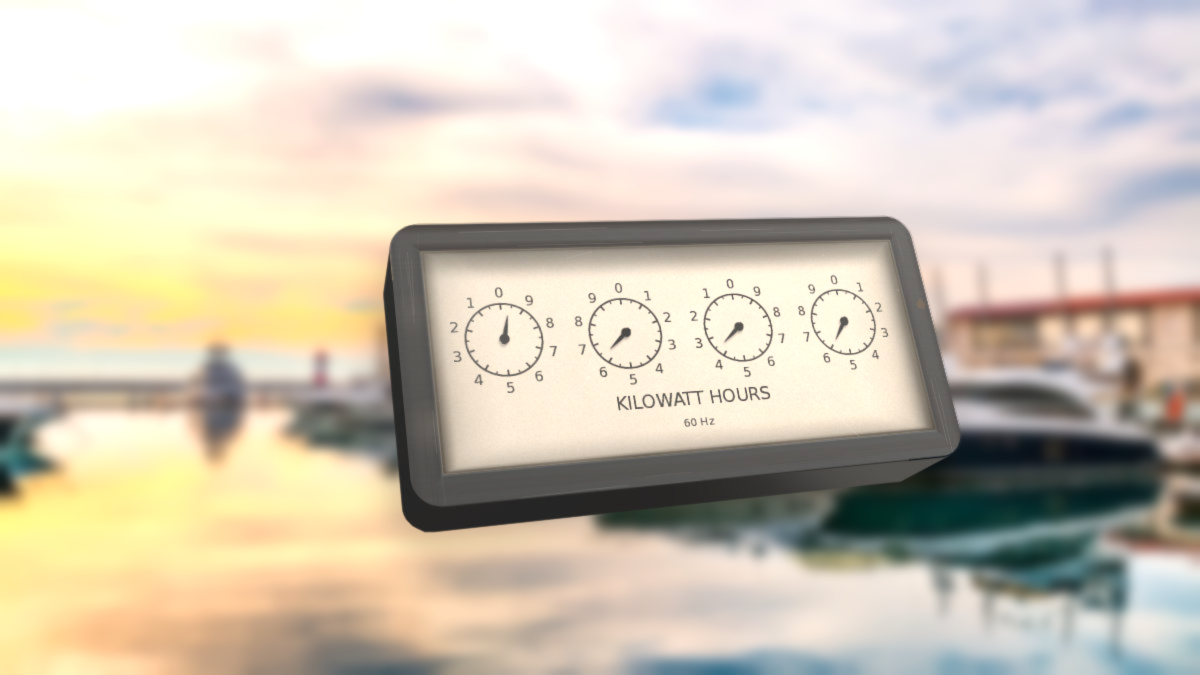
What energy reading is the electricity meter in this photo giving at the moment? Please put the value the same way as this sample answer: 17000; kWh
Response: 9636; kWh
